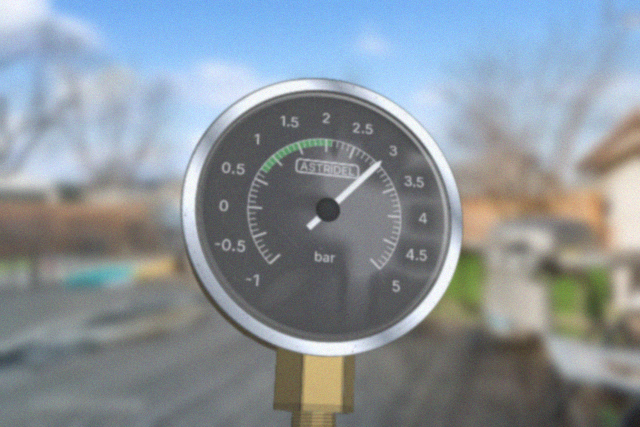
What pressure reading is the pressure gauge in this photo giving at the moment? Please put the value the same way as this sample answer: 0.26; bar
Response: 3; bar
